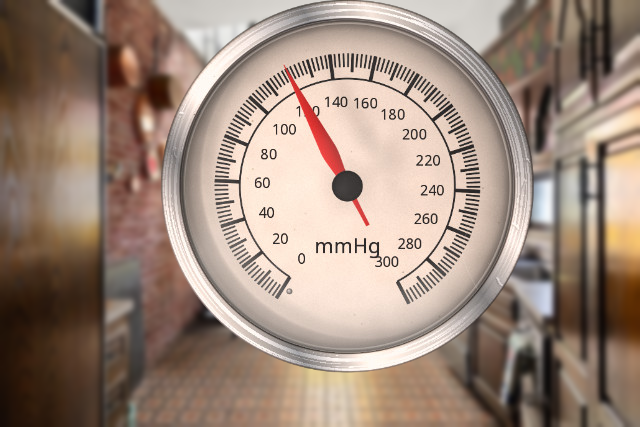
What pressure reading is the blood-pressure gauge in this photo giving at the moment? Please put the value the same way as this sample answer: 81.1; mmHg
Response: 120; mmHg
